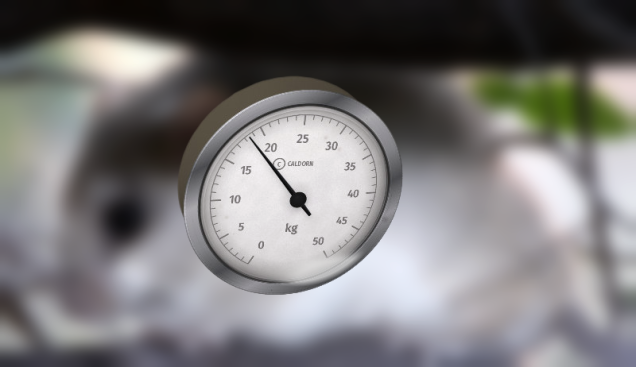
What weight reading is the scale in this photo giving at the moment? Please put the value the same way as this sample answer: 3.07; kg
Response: 18.5; kg
